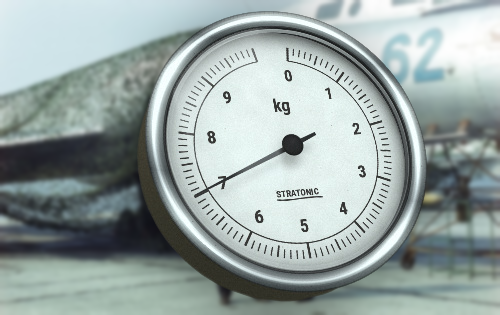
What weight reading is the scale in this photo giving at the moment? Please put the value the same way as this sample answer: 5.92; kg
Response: 7; kg
